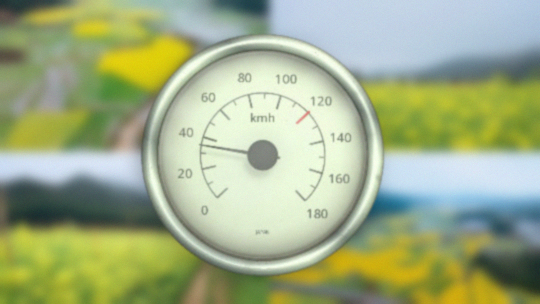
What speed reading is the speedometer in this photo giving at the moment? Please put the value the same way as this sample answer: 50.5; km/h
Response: 35; km/h
